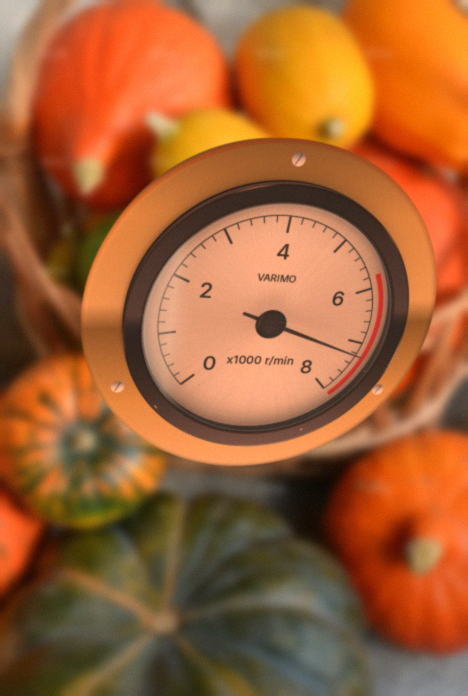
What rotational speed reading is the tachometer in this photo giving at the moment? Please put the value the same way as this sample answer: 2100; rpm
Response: 7200; rpm
